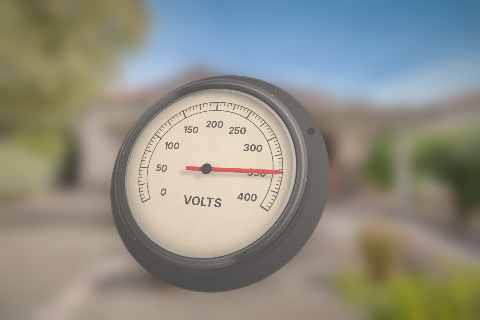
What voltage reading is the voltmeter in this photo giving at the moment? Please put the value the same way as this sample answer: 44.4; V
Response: 350; V
